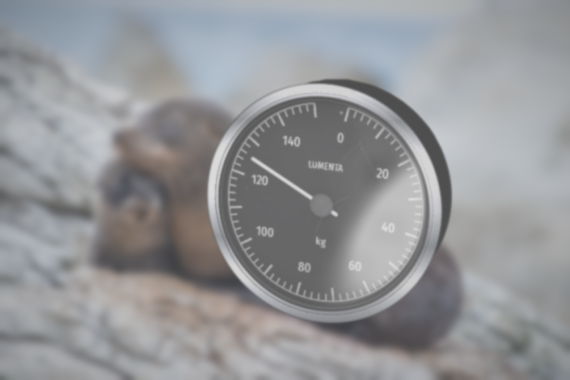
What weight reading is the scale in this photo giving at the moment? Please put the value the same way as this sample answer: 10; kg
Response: 126; kg
